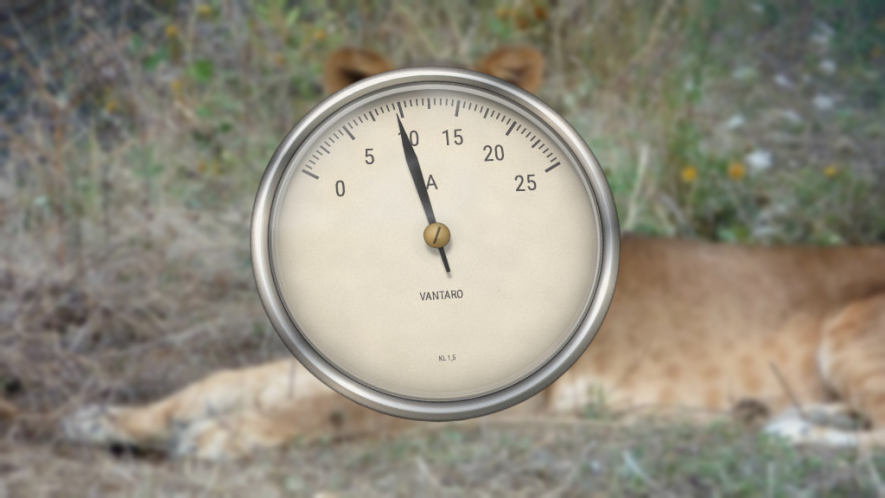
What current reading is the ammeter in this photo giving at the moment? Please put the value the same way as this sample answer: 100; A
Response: 9.5; A
